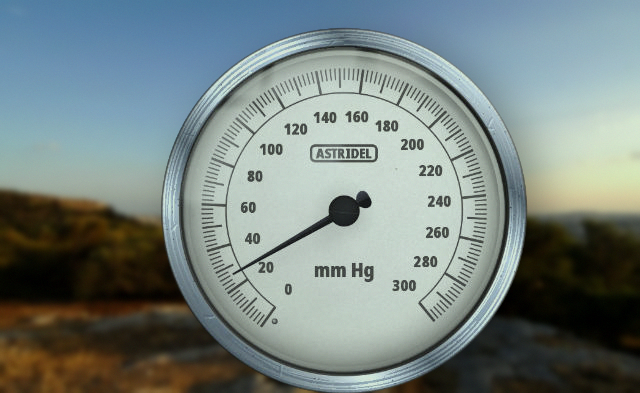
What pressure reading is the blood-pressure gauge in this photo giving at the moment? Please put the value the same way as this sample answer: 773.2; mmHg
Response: 26; mmHg
